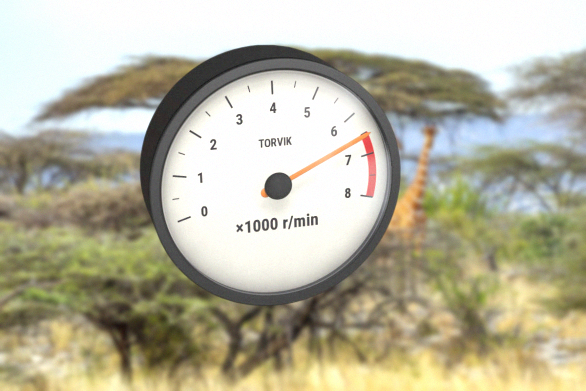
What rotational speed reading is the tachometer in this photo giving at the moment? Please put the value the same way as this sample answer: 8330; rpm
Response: 6500; rpm
